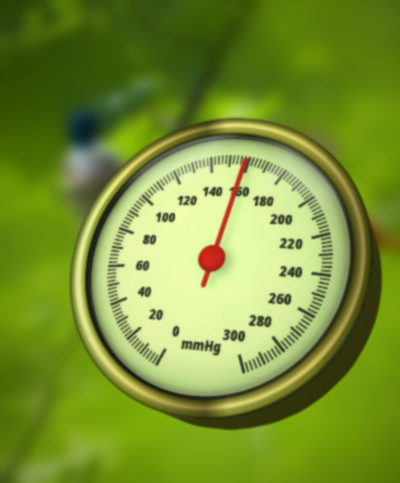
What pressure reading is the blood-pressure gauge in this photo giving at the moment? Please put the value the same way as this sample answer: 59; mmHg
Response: 160; mmHg
